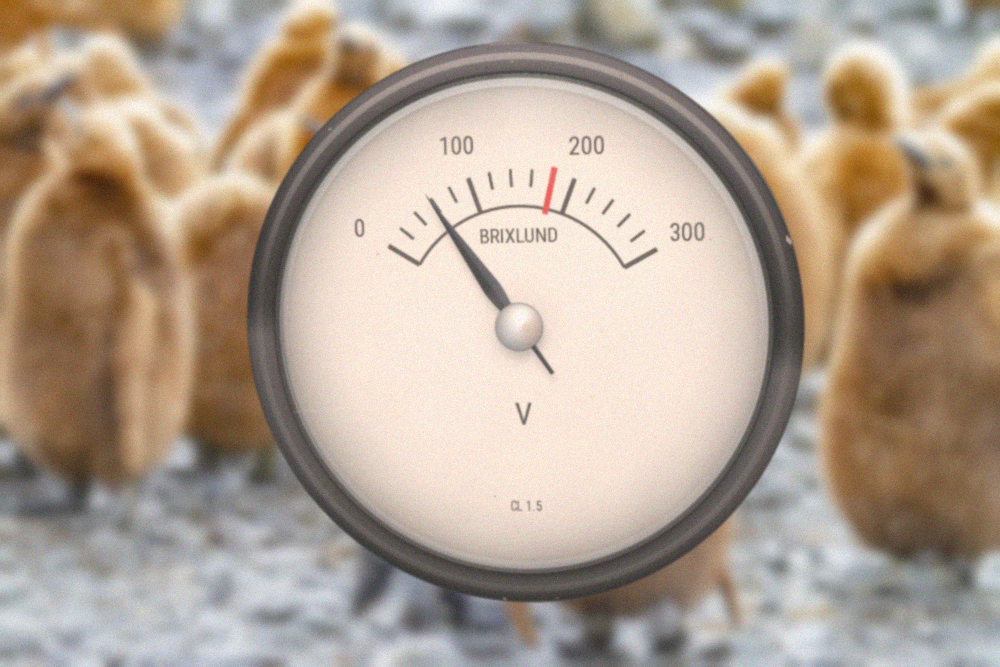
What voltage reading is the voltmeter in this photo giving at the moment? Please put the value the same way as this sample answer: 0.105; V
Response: 60; V
